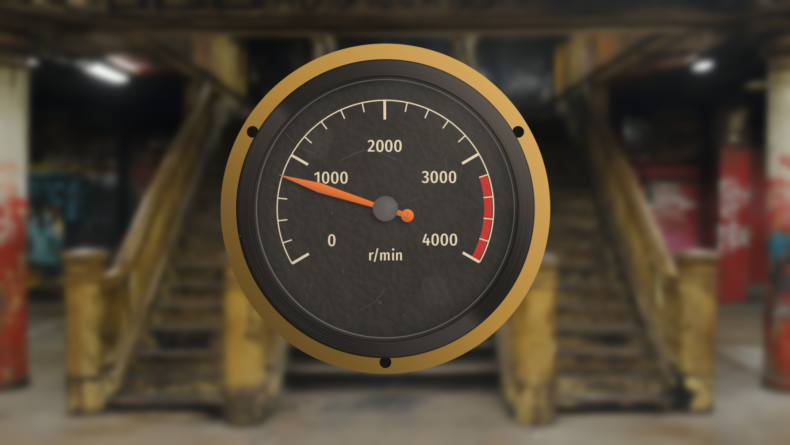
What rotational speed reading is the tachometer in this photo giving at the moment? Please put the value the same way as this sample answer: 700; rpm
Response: 800; rpm
